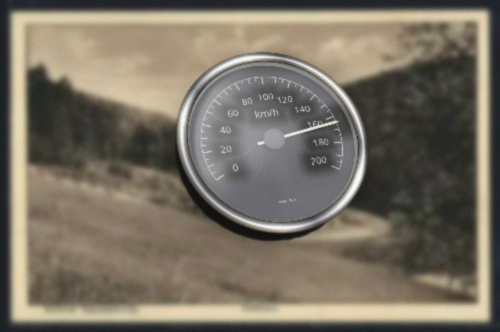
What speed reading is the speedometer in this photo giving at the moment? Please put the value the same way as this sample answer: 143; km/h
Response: 165; km/h
